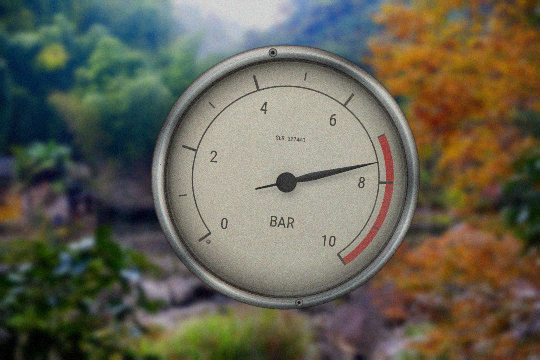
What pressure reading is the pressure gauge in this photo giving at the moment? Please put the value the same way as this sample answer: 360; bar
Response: 7.5; bar
